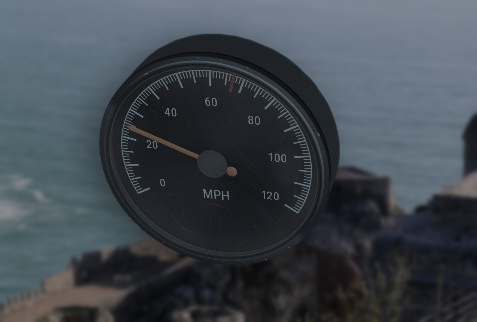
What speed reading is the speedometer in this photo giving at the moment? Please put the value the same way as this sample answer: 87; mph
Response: 25; mph
